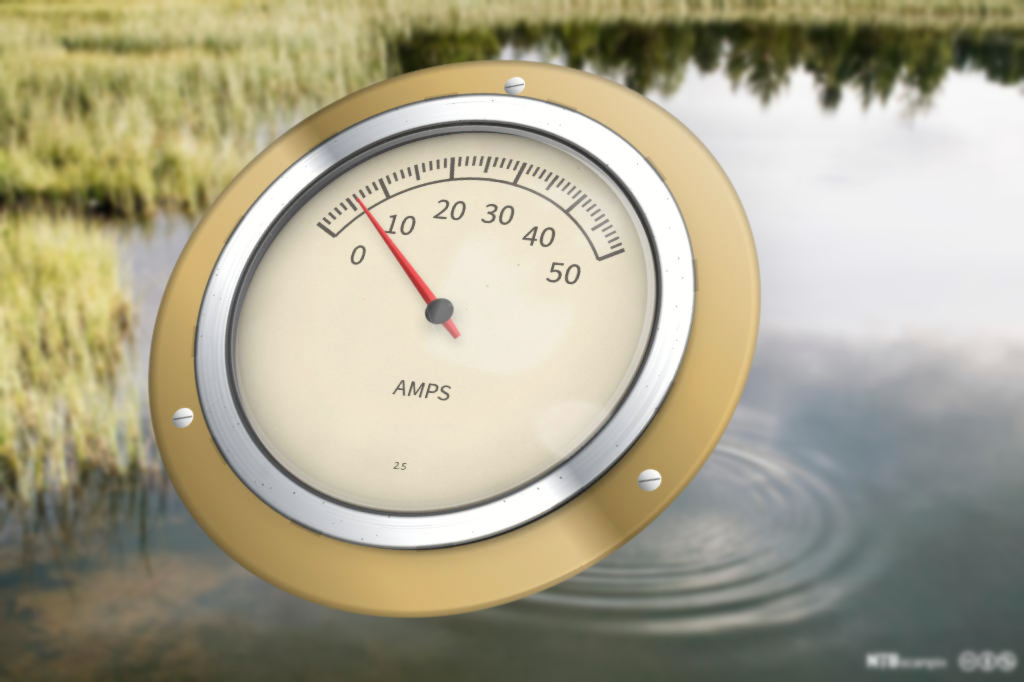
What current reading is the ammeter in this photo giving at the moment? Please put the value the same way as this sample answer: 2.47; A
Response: 6; A
